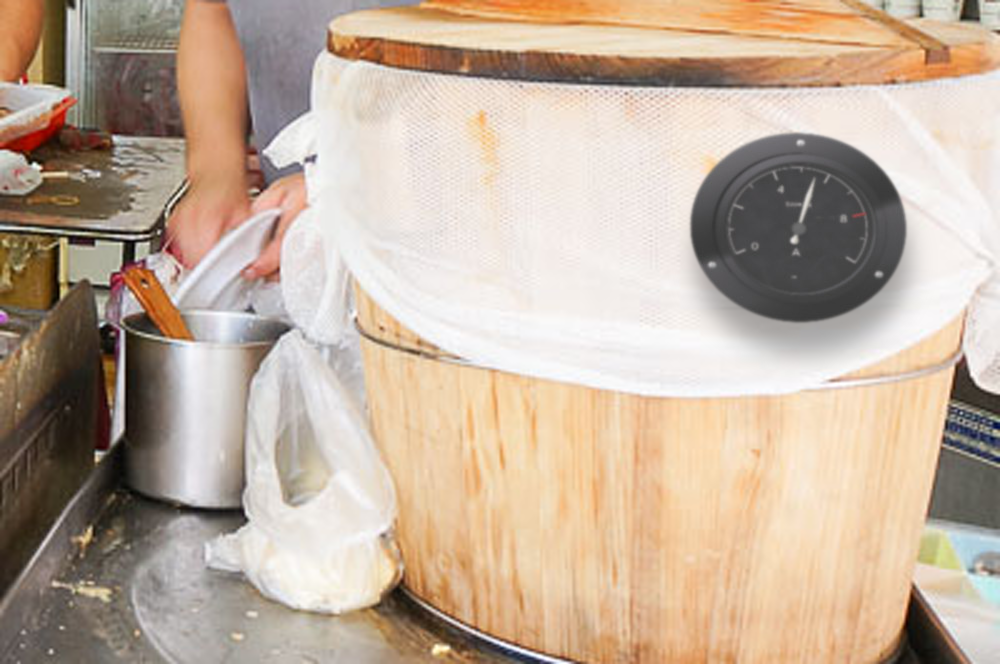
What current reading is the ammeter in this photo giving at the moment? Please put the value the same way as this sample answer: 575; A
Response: 5.5; A
